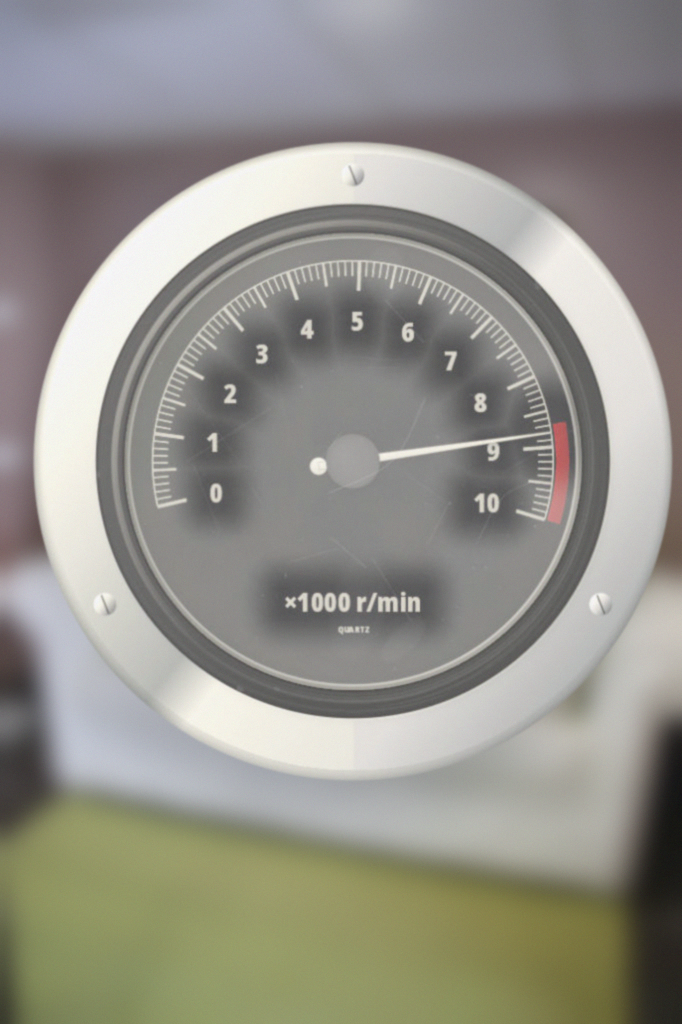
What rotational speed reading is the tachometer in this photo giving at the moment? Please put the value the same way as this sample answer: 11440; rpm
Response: 8800; rpm
